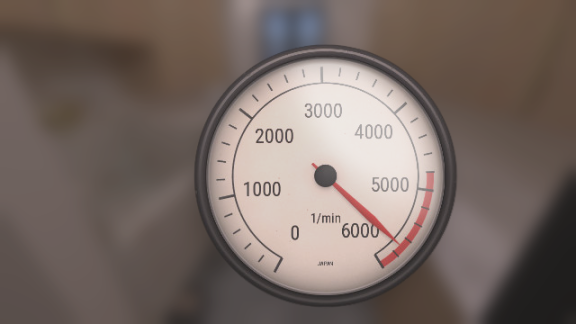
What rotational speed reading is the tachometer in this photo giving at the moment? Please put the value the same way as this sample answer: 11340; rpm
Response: 5700; rpm
